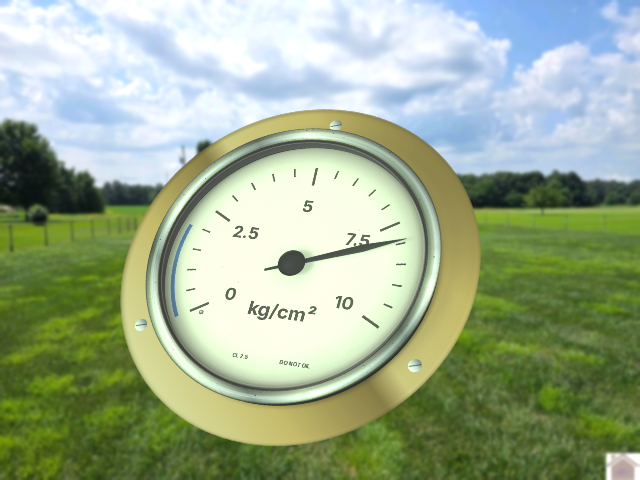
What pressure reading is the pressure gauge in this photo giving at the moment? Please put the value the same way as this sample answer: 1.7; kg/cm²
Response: 8; kg/cm²
